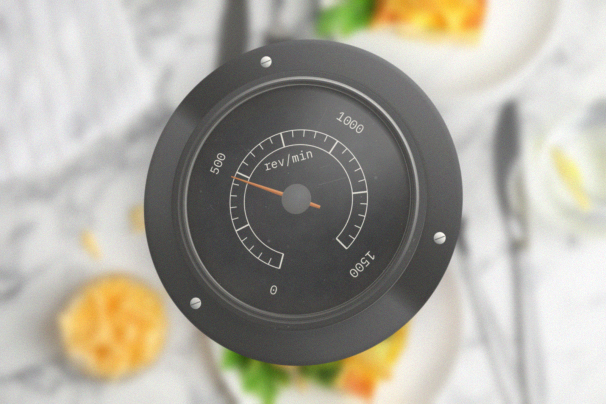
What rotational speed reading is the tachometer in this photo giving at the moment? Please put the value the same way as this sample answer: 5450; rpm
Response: 475; rpm
